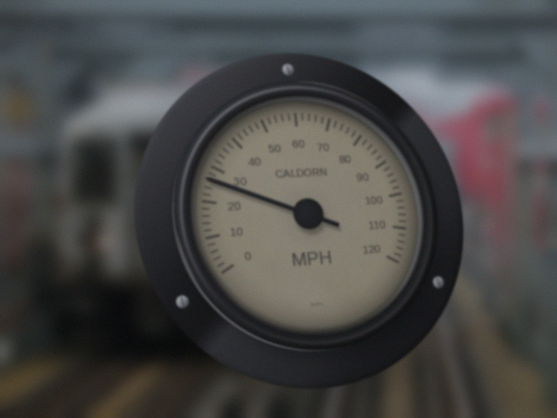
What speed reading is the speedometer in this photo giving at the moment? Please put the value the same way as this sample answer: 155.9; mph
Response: 26; mph
